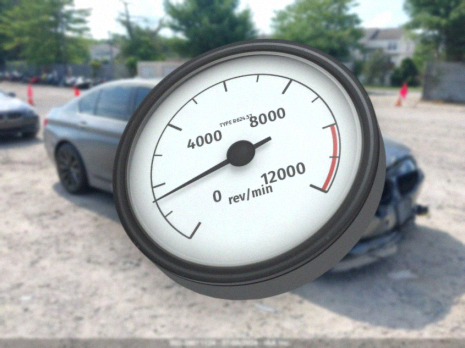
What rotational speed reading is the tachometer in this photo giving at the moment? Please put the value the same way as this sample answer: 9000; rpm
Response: 1500; rpm
